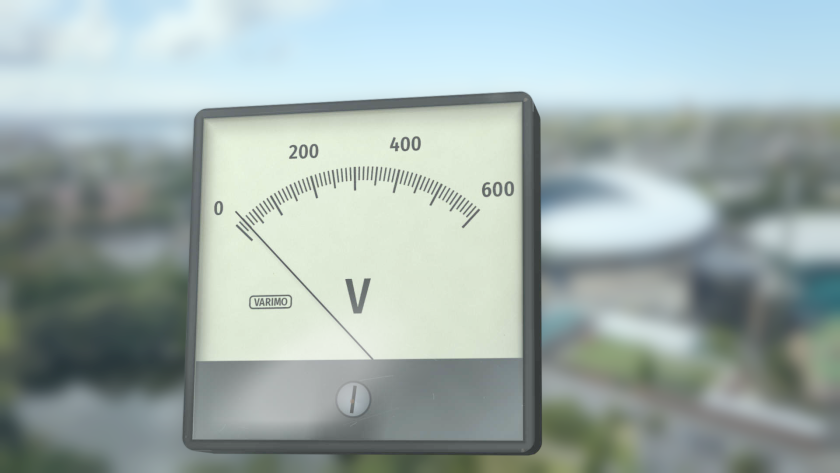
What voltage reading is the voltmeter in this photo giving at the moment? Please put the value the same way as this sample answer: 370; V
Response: 20; V
